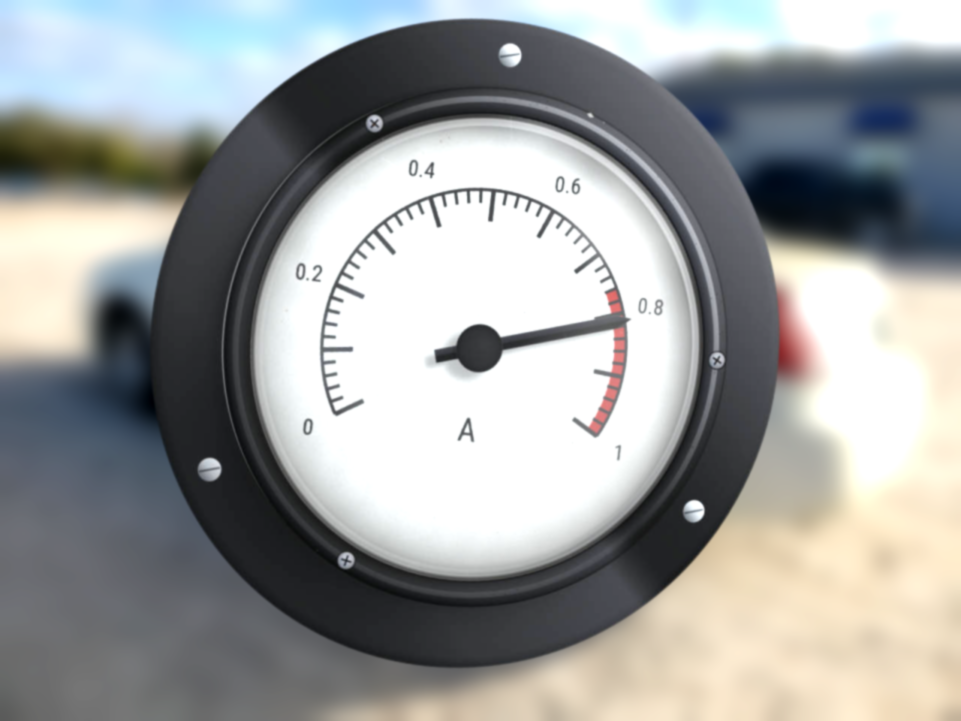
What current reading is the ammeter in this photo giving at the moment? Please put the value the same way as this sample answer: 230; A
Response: 0.81; A
